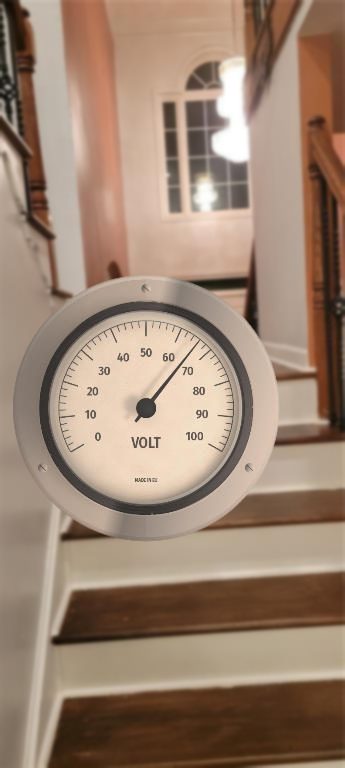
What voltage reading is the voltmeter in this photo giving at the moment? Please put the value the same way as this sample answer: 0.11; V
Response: 66; V
